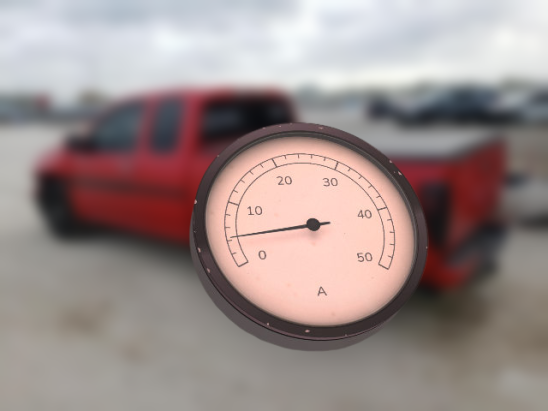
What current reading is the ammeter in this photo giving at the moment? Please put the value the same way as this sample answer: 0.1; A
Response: 4; A
